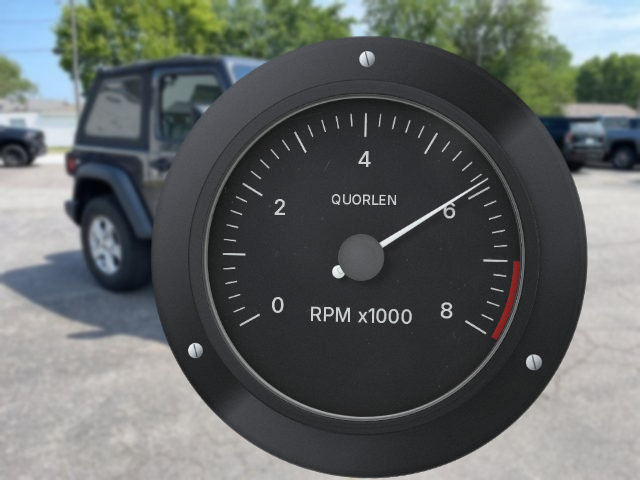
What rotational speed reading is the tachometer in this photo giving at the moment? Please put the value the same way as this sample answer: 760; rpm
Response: 5900; rpm
